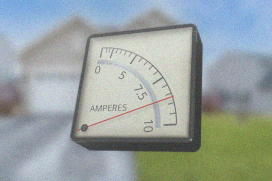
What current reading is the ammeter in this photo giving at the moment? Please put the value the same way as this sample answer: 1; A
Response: 8.75; A
